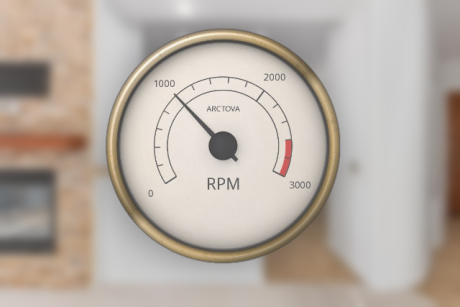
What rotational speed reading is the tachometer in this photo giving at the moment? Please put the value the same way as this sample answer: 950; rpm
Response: 1000; rpm
